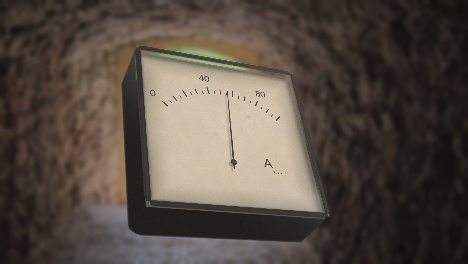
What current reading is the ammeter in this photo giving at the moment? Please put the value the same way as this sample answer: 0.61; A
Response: 55; A
